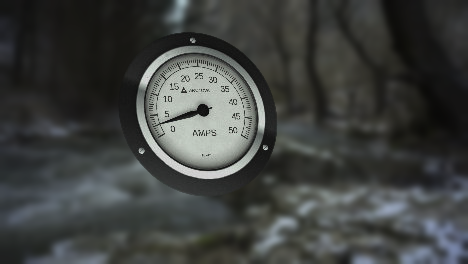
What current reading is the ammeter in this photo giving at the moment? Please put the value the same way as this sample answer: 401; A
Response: 2.5; A
